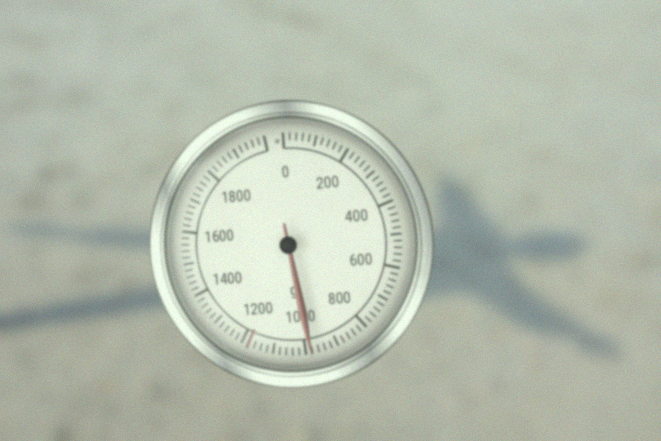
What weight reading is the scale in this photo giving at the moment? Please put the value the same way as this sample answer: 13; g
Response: 980; g
